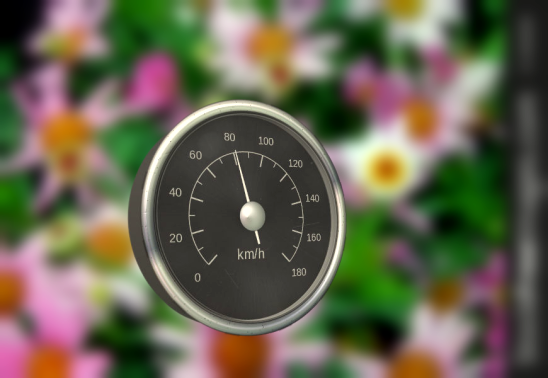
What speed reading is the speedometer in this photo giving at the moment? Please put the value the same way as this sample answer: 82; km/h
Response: 80; km/h
